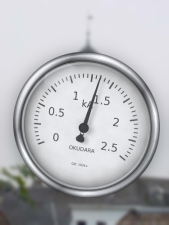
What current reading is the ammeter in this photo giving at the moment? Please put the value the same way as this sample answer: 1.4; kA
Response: 1.35; kA
